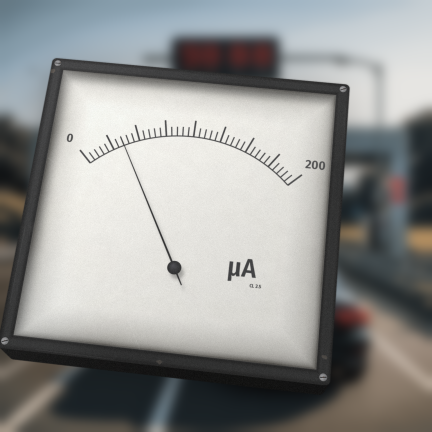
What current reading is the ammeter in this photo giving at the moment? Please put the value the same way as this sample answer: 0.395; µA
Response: 35; µA
